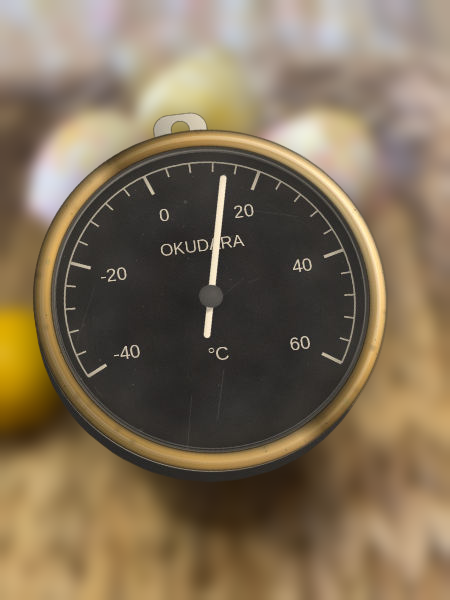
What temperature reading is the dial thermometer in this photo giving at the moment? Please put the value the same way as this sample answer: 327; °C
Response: 14; °C
